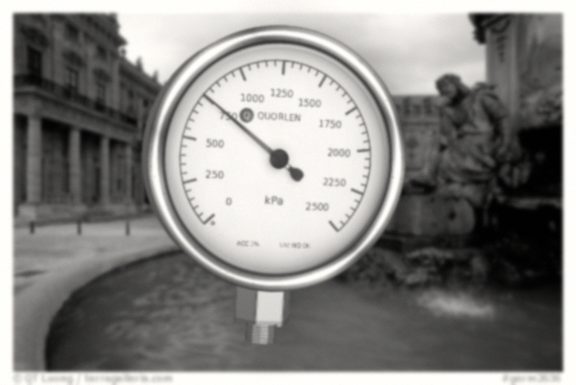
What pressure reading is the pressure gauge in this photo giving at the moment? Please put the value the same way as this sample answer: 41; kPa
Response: 750; kPa
